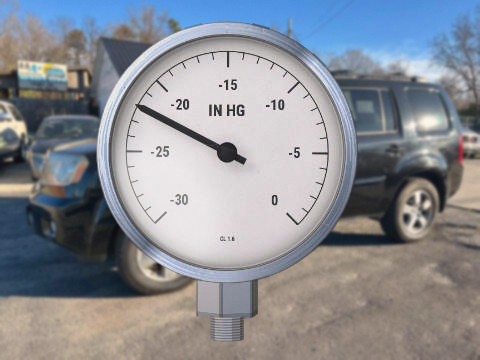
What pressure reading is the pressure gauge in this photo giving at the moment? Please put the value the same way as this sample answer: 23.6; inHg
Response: -22; inHg
